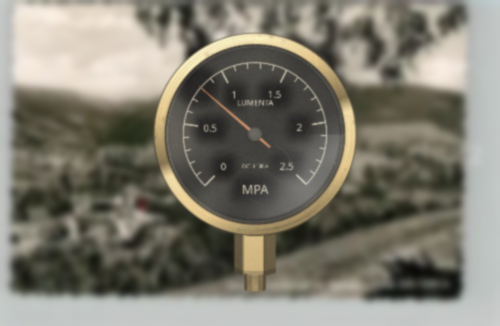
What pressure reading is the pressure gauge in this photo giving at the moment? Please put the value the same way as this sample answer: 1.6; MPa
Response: 0.8; MPa
